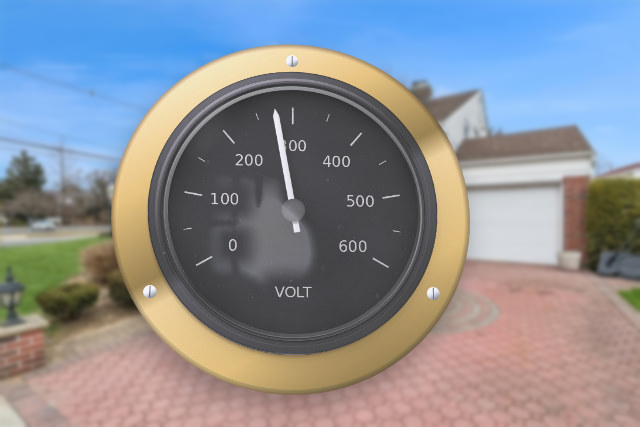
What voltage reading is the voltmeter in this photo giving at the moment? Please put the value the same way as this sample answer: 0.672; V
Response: 275; V
